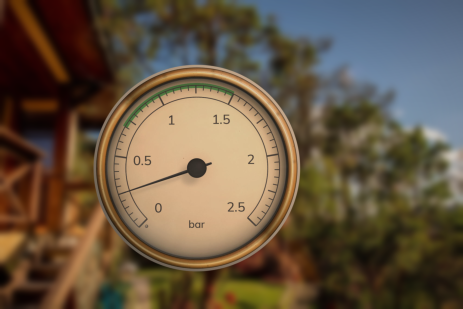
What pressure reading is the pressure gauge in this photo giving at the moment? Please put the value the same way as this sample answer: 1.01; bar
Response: 0.25; bar
